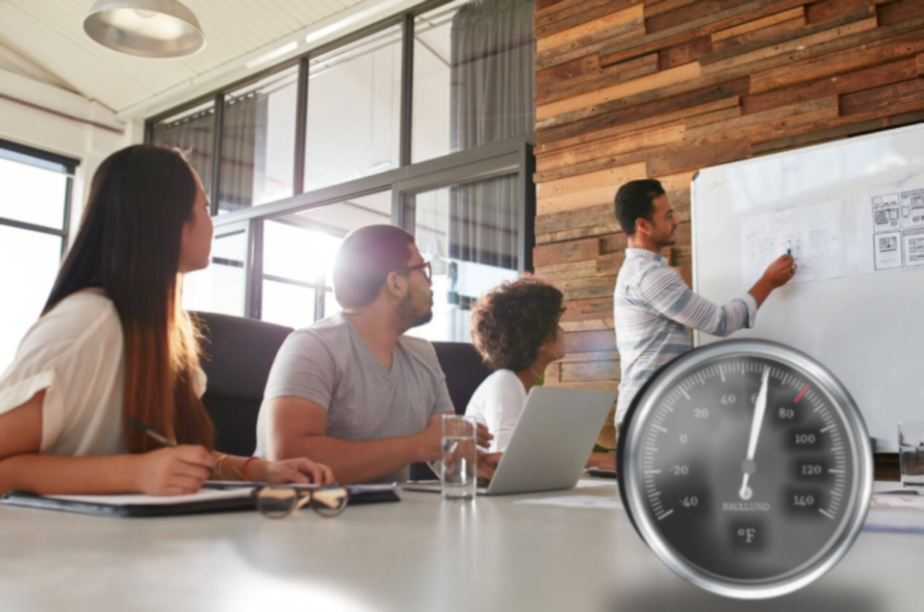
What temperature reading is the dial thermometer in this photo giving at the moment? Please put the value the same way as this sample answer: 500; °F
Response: 60; °F
